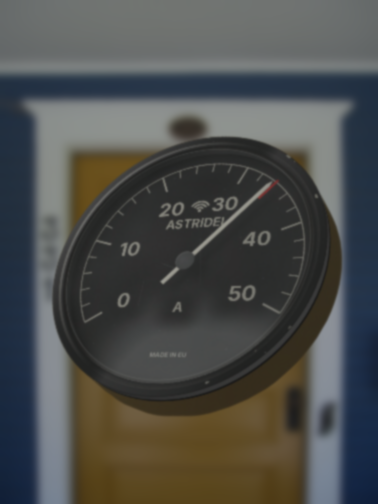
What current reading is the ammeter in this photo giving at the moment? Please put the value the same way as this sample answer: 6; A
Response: 34; A
